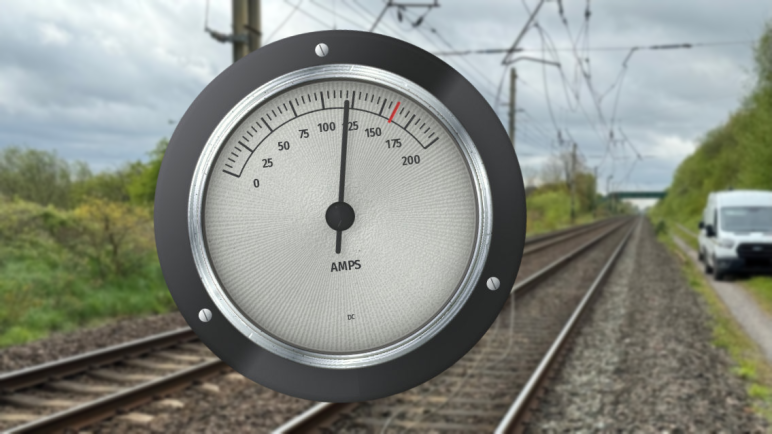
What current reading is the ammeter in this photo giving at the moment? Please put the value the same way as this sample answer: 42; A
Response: 120; A
